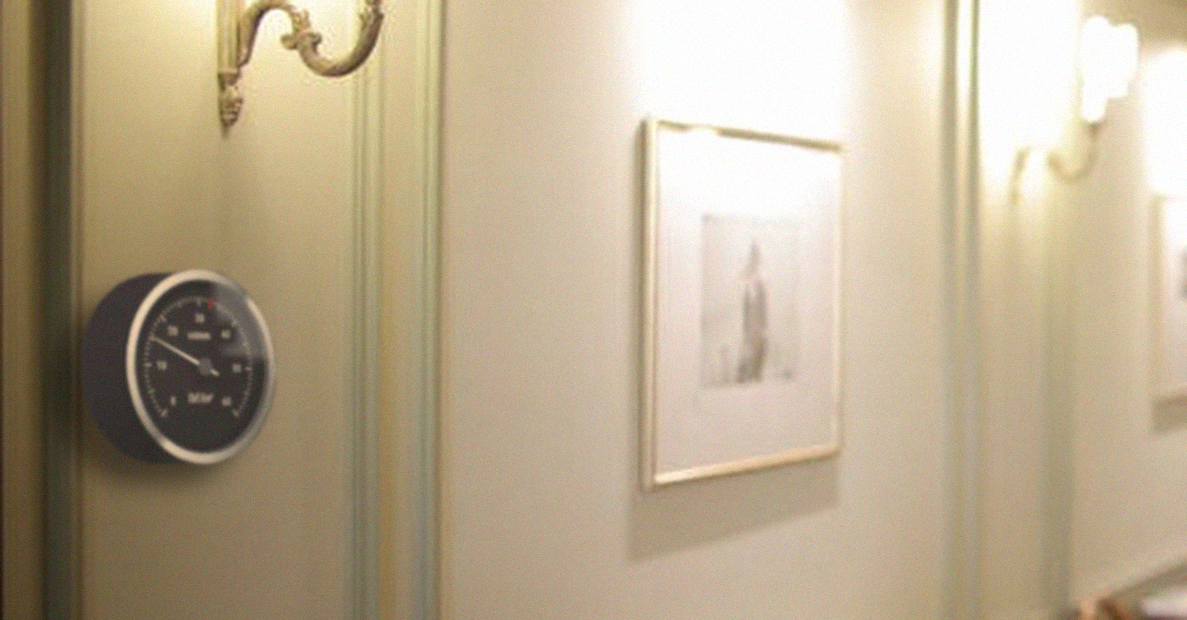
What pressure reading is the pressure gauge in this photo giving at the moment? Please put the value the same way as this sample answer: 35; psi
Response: 15; psi
